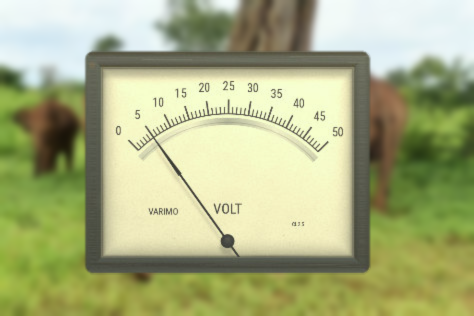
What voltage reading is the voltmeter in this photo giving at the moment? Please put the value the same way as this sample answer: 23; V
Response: 5; V
